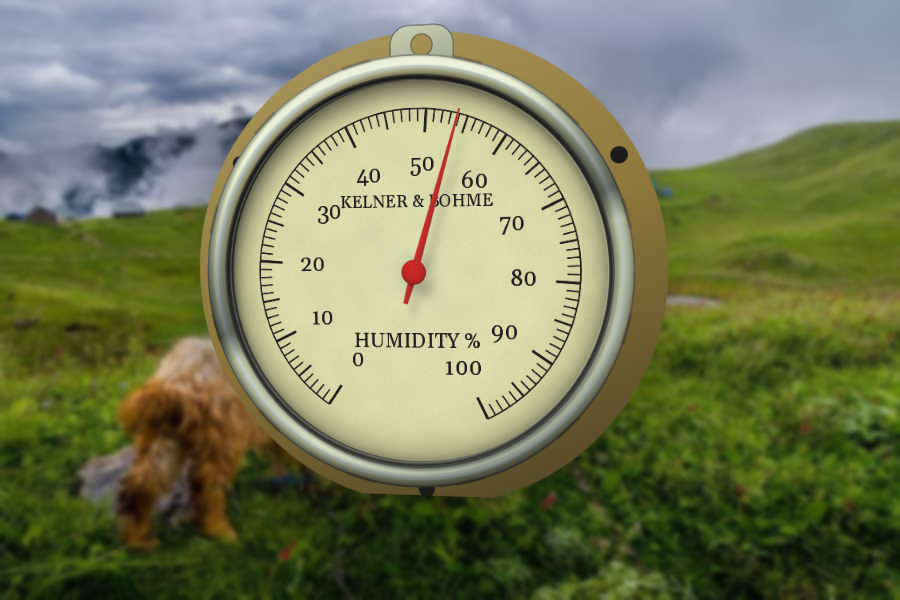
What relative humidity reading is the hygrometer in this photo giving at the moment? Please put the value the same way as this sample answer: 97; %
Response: 54; %
